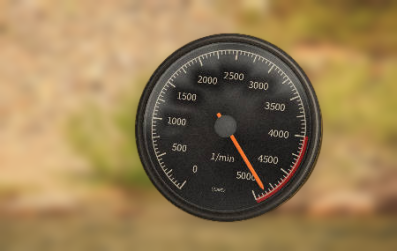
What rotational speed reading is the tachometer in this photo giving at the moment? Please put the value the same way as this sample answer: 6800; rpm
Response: 4850; rpm
